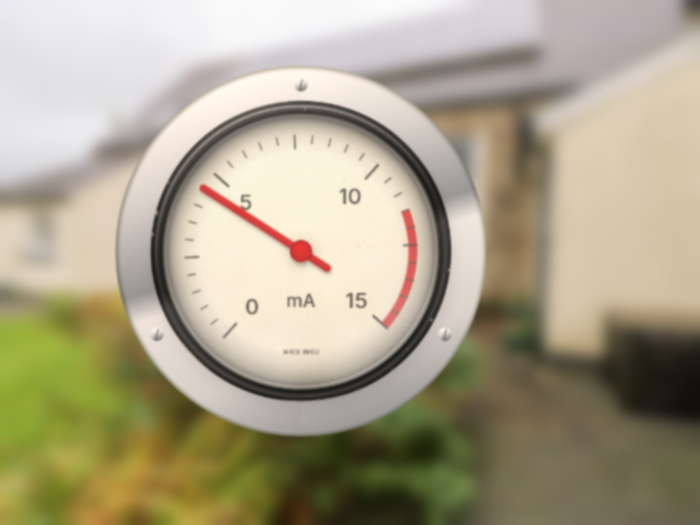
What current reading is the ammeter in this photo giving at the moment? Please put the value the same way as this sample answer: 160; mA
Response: 4.5; mA
